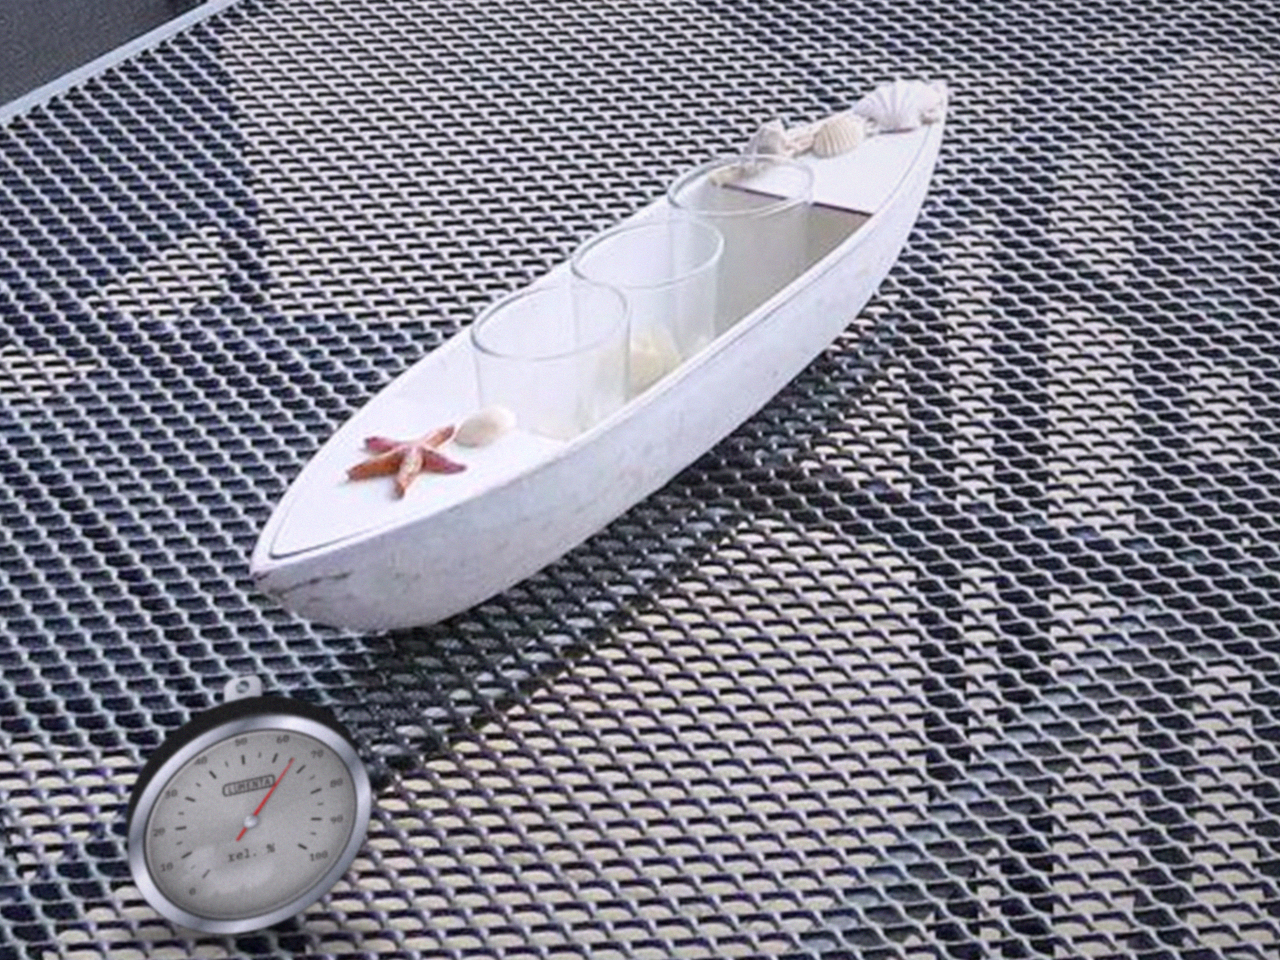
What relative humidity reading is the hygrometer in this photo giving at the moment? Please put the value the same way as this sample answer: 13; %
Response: 65; %
